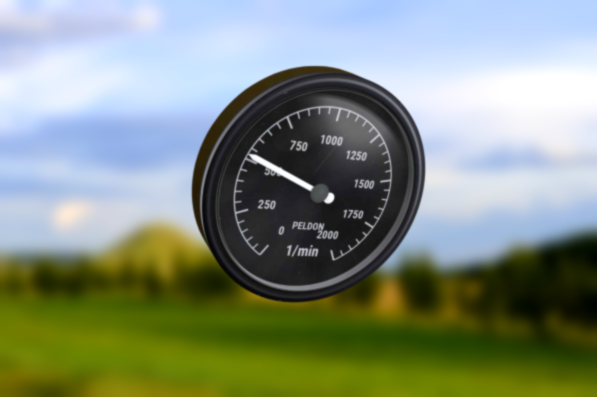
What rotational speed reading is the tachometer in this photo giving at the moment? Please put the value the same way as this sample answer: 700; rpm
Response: 525; rpm
